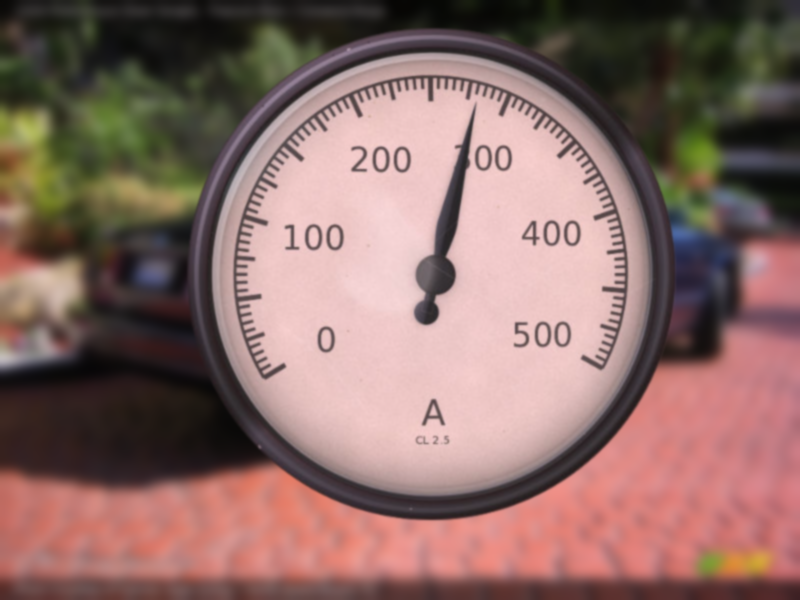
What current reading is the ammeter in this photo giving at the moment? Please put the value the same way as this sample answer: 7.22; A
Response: 280; A
